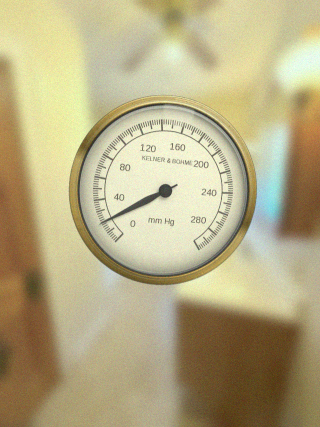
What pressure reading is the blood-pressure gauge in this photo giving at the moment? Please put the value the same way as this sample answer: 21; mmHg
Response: 20; mmHg
